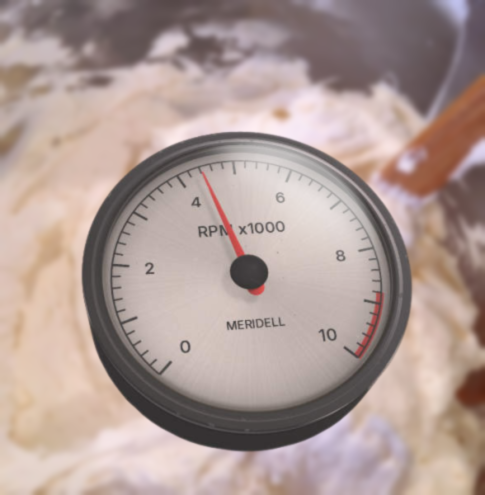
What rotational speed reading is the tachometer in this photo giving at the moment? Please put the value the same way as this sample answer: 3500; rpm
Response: 4400; rpm
